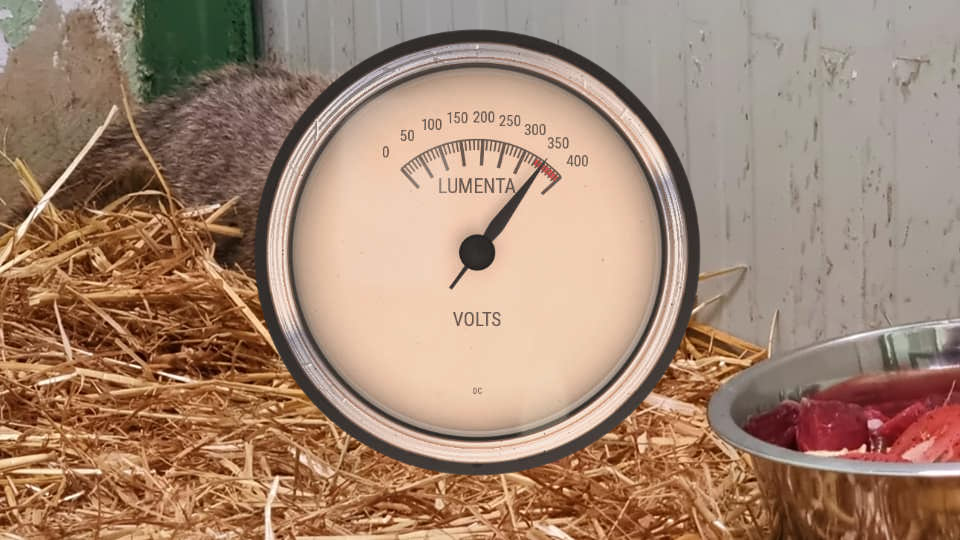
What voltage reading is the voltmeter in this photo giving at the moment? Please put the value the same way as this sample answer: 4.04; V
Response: 350; V
